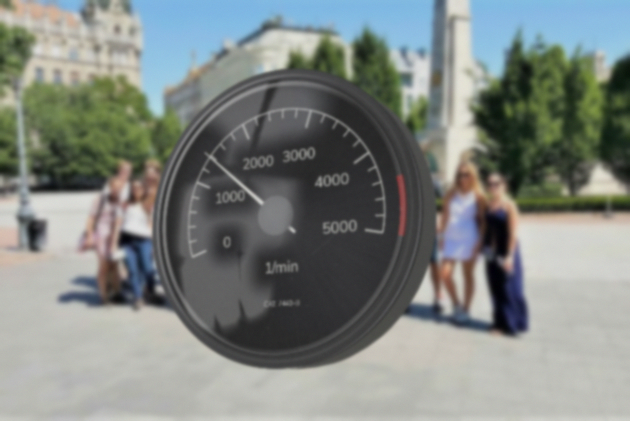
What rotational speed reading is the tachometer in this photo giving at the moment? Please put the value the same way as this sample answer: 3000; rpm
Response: 1400; rpm
